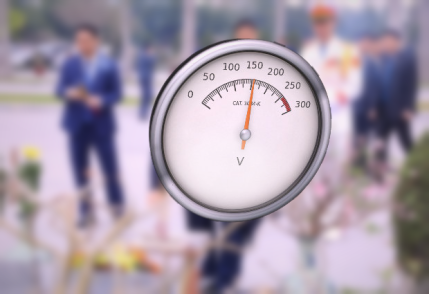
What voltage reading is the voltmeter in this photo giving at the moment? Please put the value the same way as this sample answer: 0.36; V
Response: 150; V
